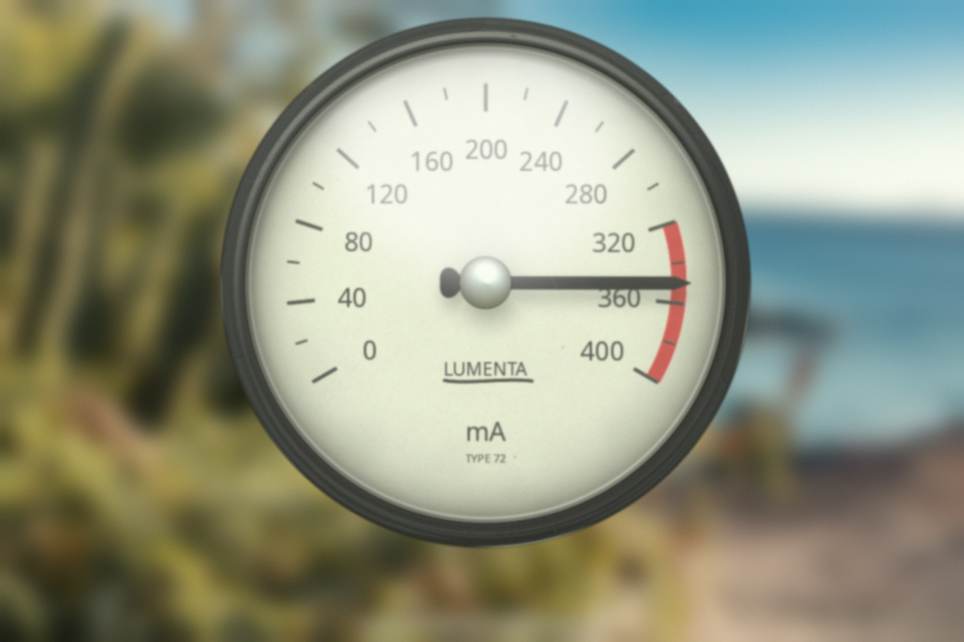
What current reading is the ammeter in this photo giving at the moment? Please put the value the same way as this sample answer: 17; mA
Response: 350; mA
